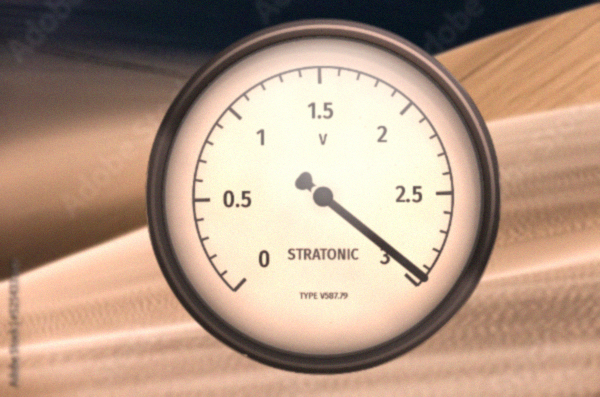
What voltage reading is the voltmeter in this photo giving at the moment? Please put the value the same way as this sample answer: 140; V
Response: 2.95; V
